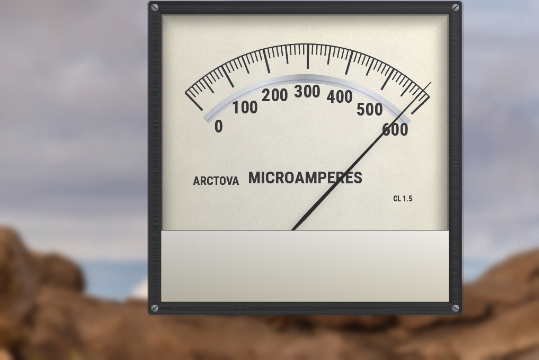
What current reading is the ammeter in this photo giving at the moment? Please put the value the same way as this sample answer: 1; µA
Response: 580; µA
